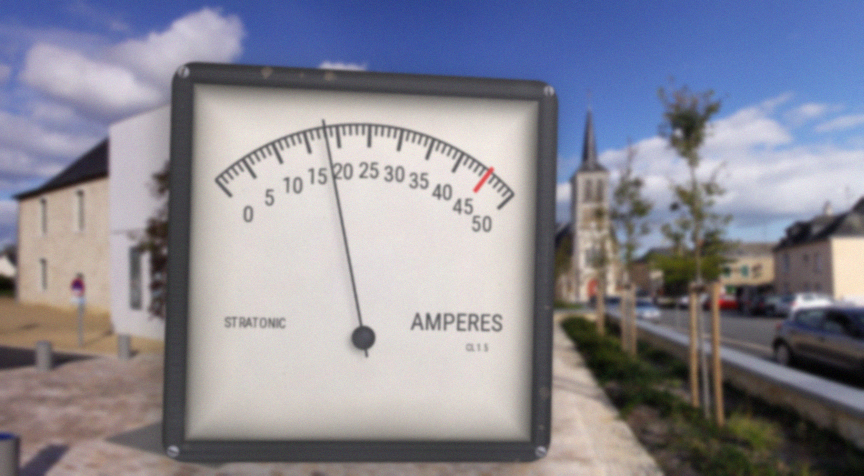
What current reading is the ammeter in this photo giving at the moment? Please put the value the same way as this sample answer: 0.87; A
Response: 18; A
